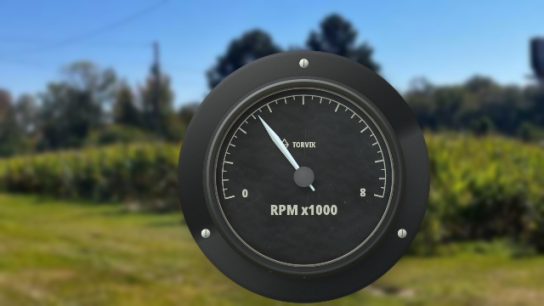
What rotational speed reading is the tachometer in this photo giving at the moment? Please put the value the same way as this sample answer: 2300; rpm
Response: 2625; rpm
